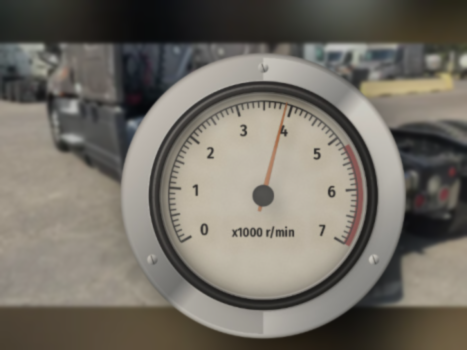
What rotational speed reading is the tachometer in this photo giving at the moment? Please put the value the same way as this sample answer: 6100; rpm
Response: 3900; rpm
